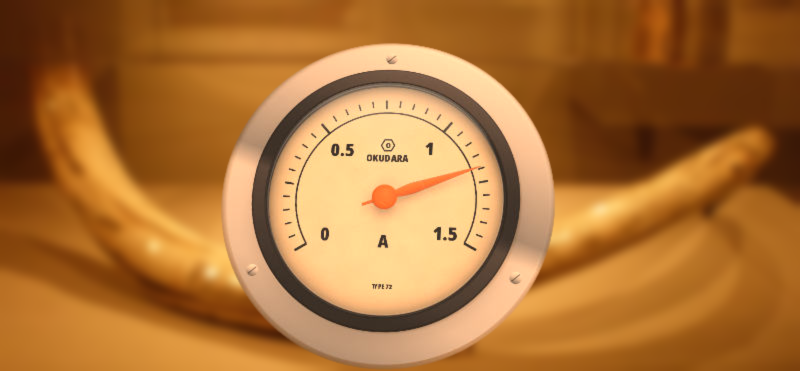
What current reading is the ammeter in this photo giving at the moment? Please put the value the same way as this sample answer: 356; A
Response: 1.2; A
